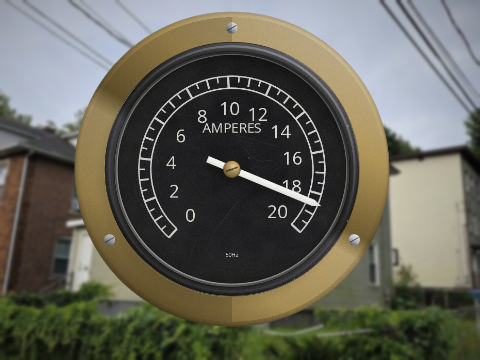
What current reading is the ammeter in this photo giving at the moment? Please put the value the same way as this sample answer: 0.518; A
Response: 18.5; A
